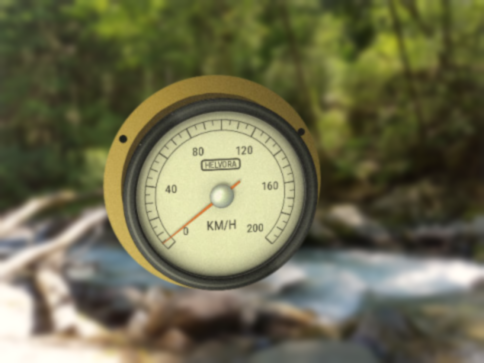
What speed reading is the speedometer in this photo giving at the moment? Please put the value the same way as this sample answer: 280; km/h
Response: 5; km/h
